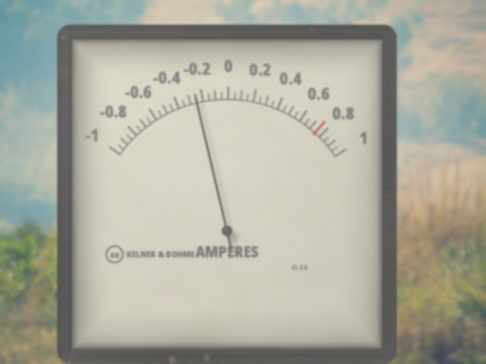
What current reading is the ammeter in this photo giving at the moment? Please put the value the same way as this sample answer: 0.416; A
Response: -0.25; A
